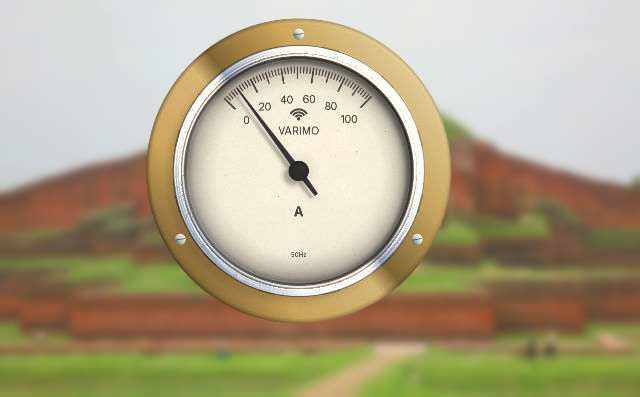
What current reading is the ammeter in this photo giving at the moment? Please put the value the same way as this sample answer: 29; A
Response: 10; A
